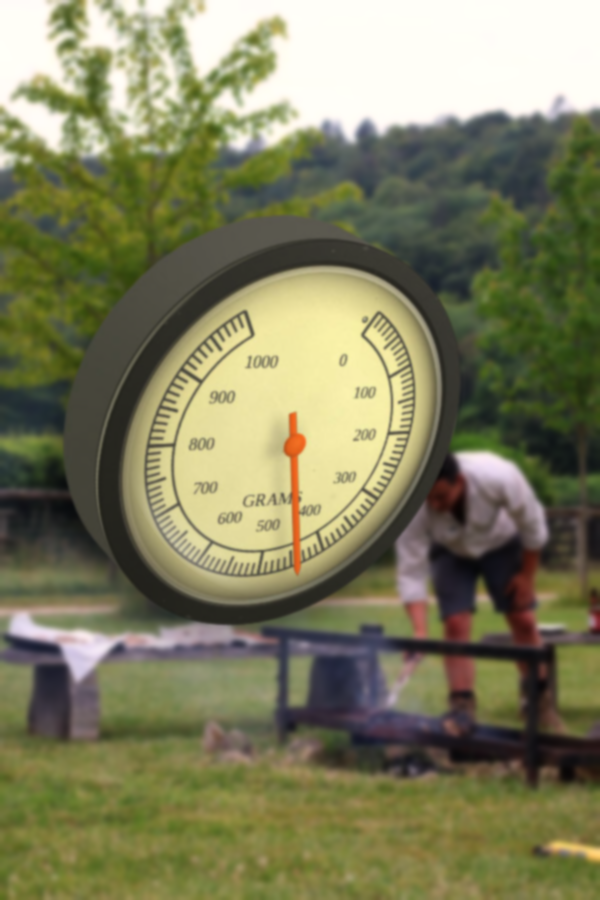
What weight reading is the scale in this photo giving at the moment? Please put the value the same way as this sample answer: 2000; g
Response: 450; g
